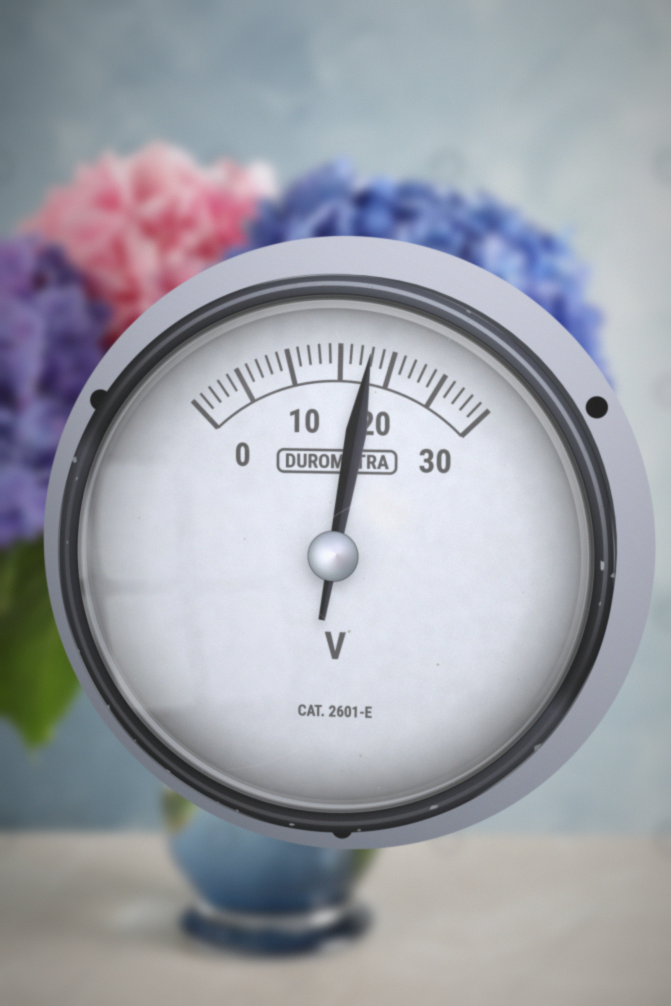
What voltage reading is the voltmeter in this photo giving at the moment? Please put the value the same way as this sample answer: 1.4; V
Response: 18; V
